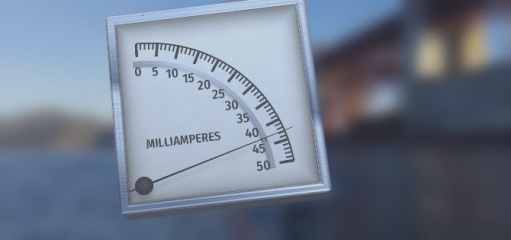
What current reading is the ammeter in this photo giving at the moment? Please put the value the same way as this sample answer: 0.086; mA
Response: 43; mA
